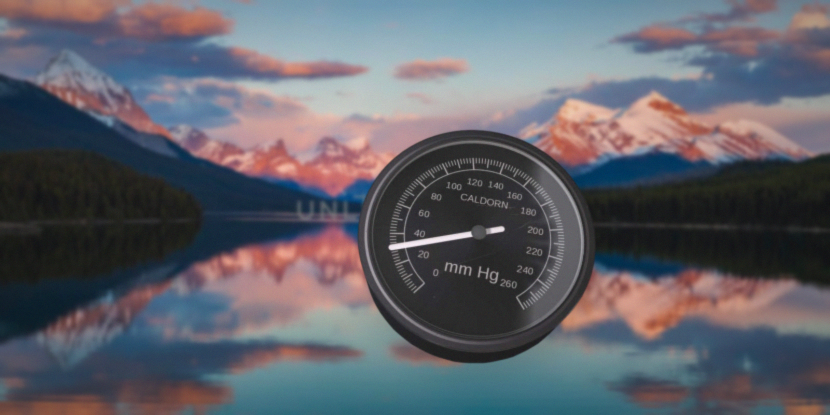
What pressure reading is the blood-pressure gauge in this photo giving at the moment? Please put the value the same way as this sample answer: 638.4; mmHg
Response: 30; mmHg
